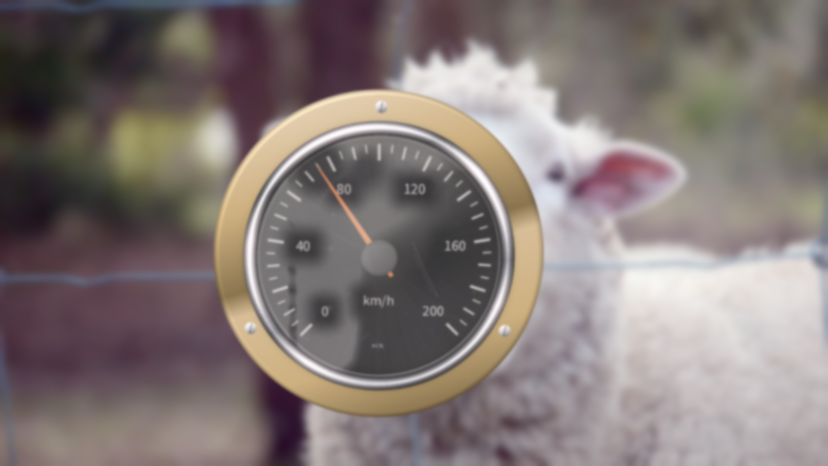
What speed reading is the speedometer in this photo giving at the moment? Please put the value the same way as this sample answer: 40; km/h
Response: 75; km/h
